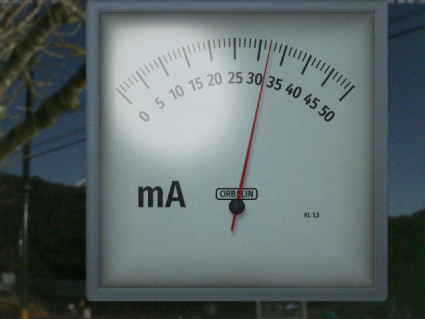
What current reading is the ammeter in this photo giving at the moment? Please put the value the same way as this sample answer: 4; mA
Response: 32; mA
